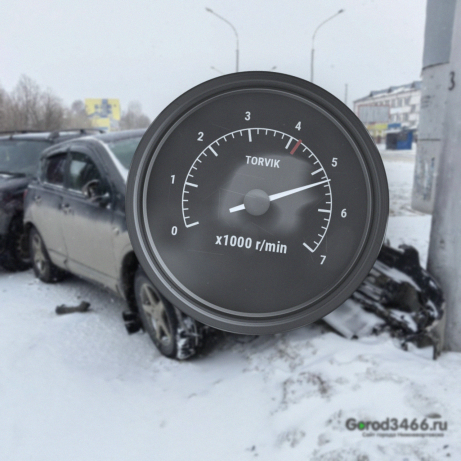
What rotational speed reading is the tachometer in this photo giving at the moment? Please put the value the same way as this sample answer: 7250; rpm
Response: 5300; rpm
